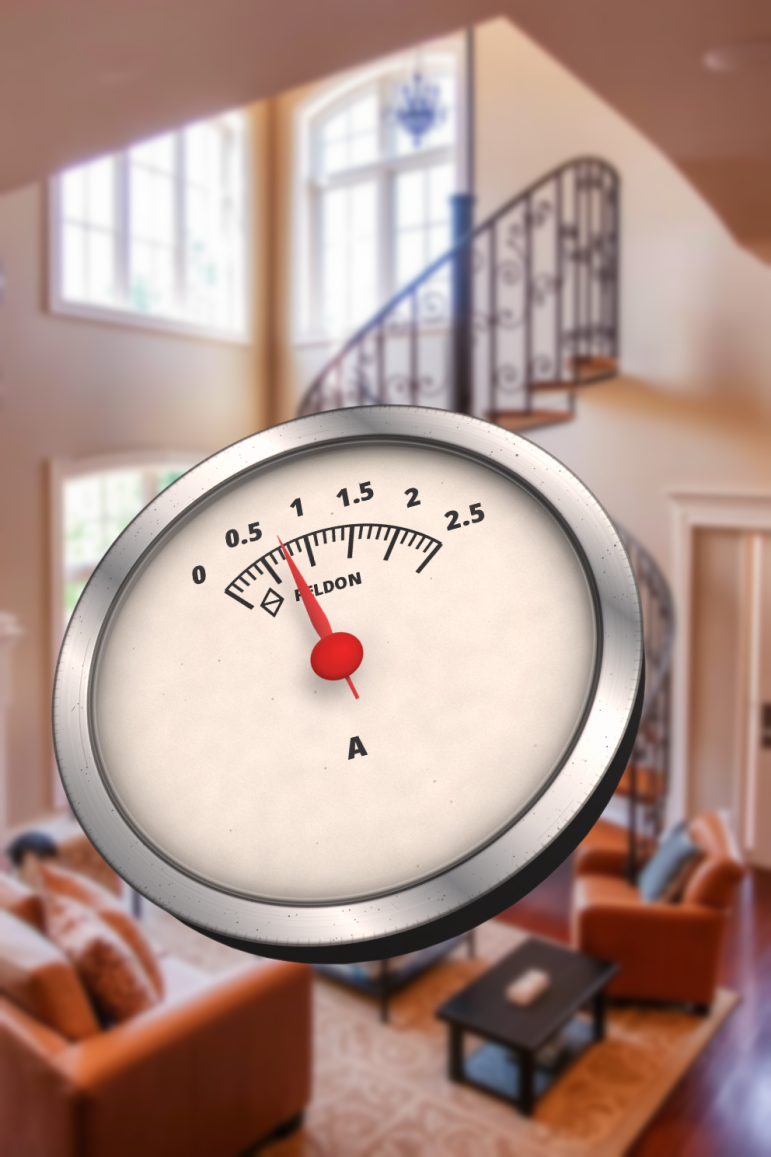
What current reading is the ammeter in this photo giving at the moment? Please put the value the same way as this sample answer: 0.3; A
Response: 0.75; A
